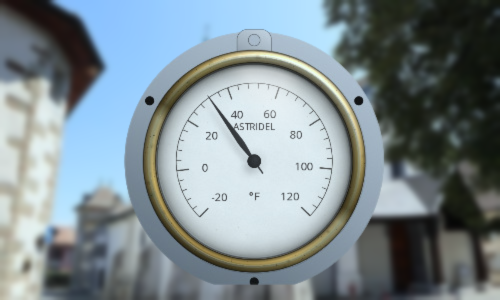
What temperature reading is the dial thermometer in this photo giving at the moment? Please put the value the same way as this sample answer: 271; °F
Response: 32; °F
